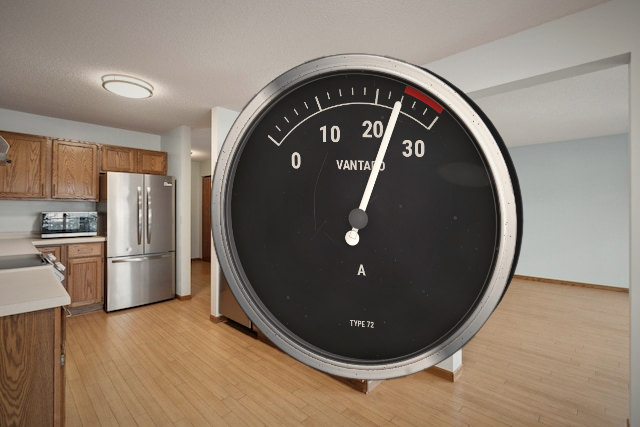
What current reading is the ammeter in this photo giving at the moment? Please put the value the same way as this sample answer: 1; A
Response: 24; A
